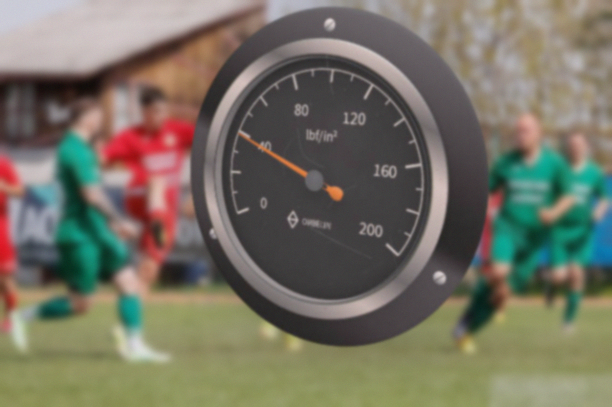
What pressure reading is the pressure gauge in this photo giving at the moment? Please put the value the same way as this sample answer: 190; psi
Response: 40; psi
